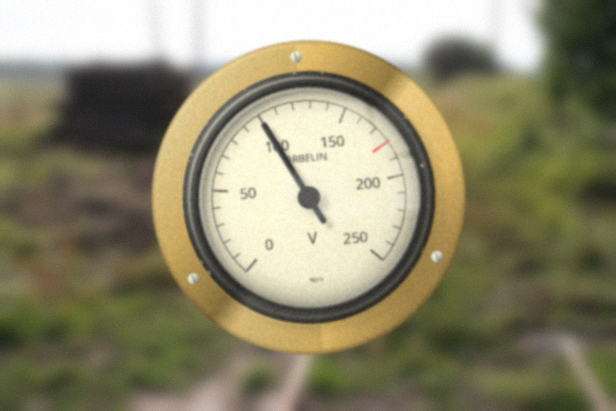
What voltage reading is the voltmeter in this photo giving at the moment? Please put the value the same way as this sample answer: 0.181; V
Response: 100; V
